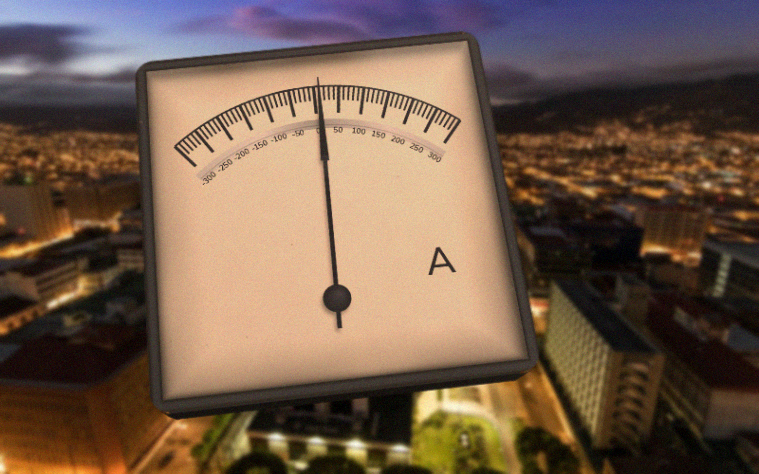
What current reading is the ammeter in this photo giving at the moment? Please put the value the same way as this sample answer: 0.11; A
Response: 10; A
